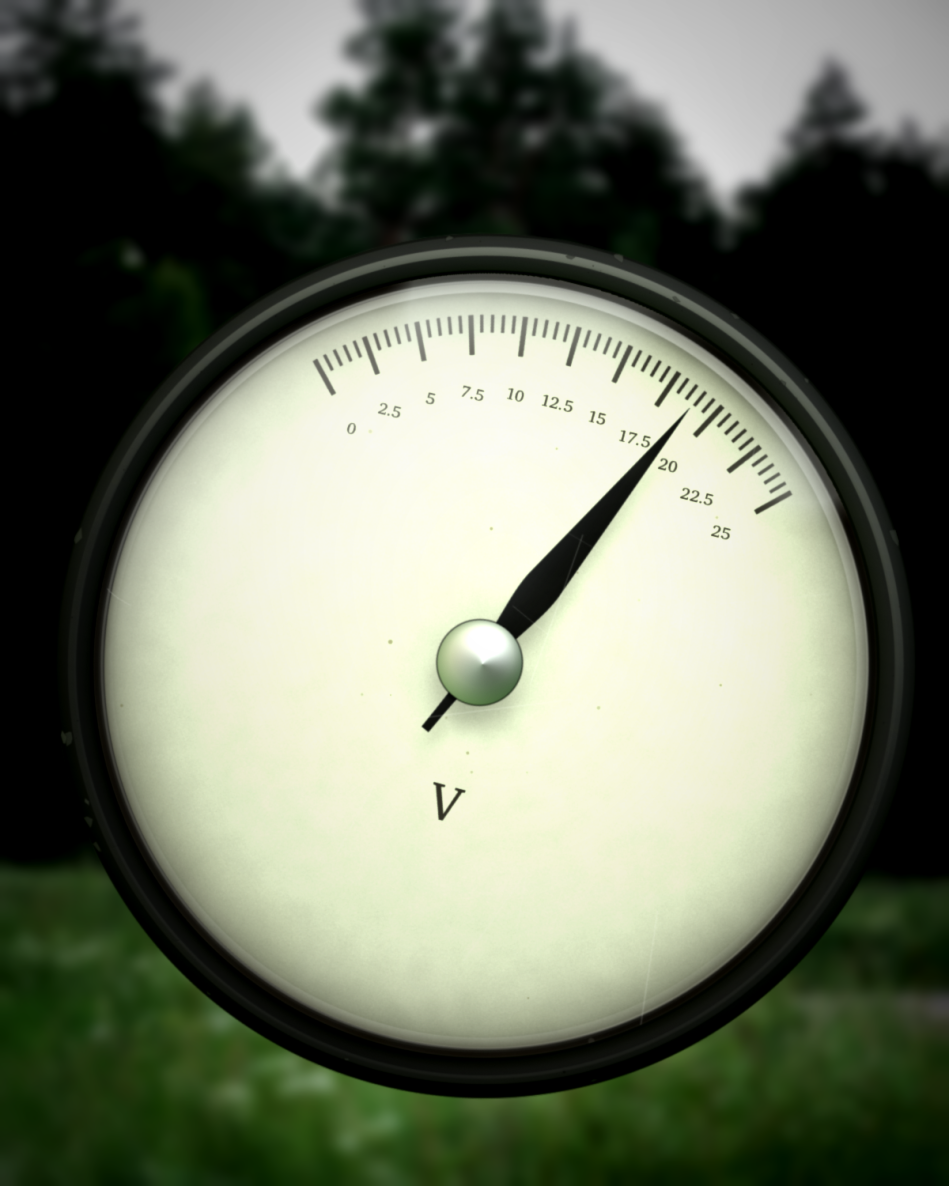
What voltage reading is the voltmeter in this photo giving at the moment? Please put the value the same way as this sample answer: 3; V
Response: 19; V
